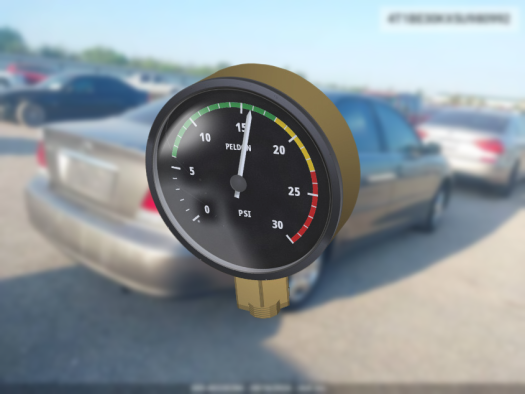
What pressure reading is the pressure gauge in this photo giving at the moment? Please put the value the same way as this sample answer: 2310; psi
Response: 16; psi
